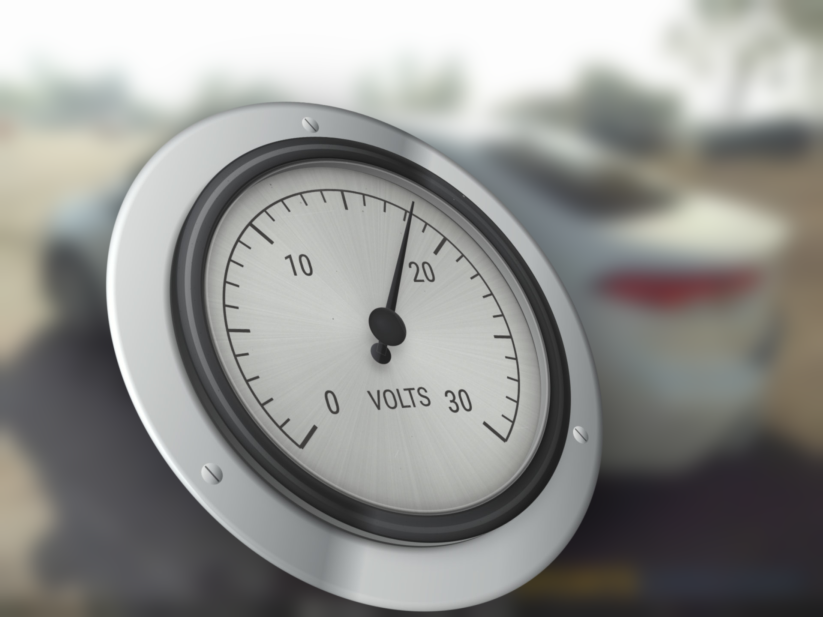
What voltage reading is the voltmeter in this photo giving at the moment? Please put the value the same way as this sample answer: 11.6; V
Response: 18; V
